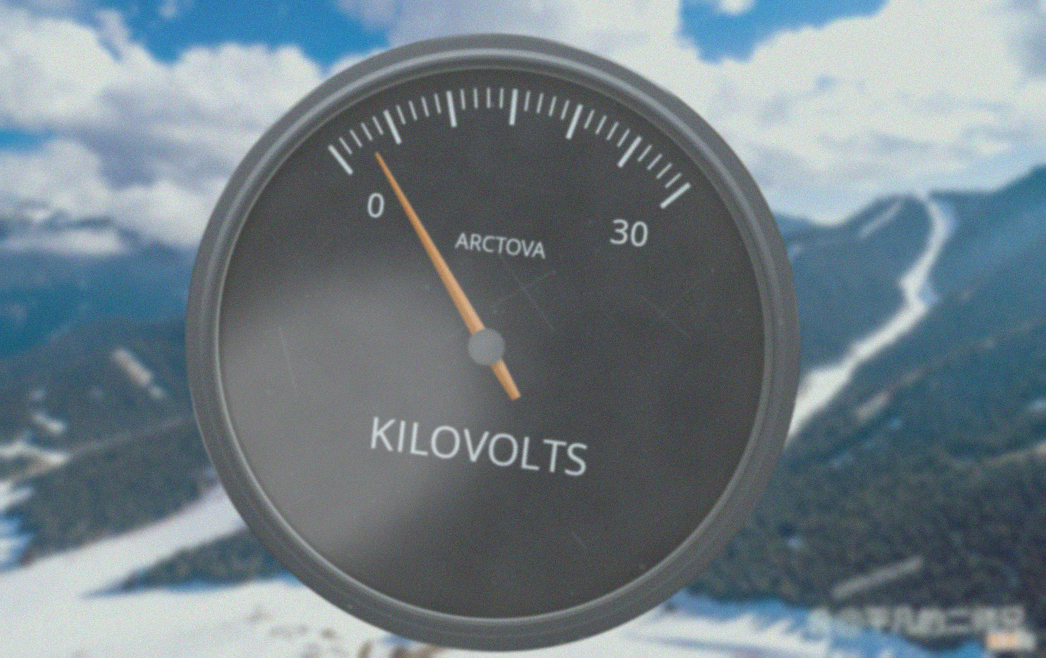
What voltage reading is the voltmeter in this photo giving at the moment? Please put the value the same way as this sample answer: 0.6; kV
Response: 3; kV
